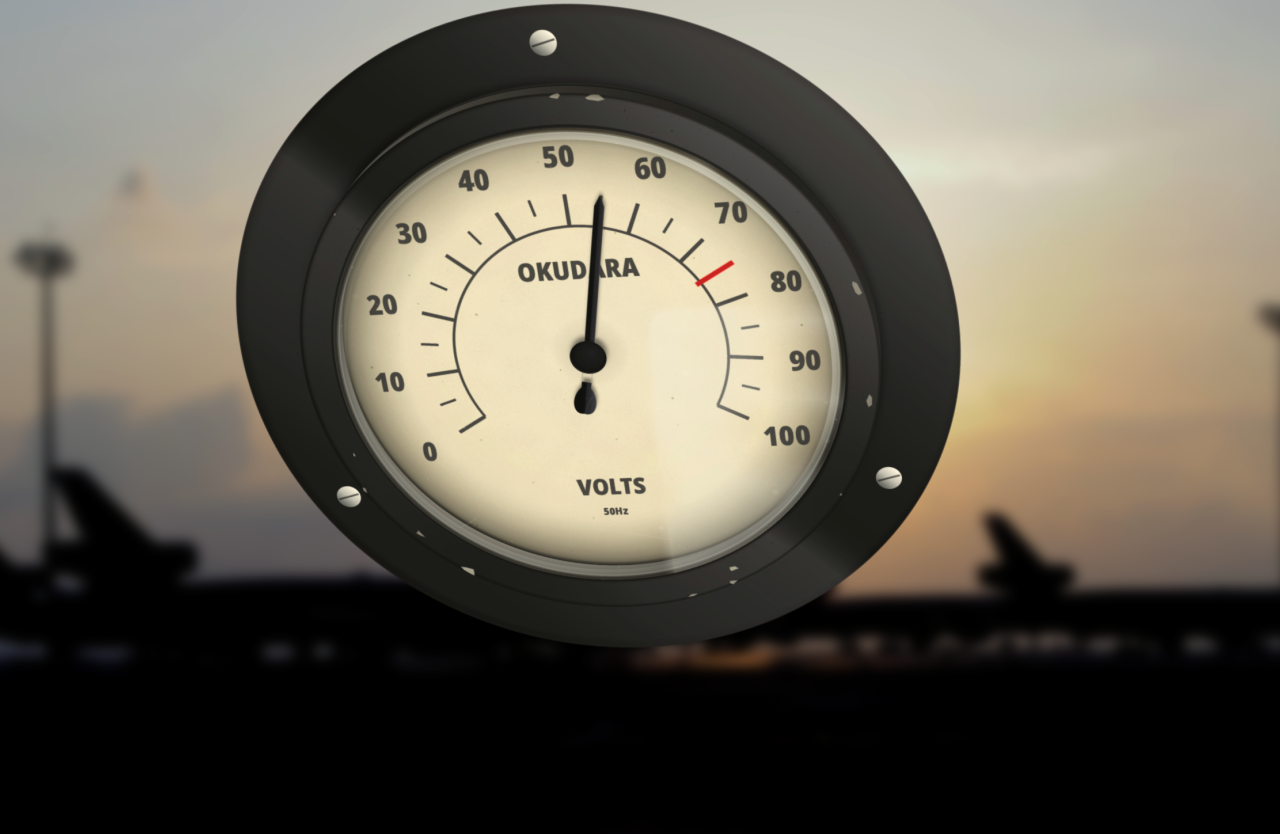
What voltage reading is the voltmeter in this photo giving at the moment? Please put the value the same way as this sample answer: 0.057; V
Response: 55; V
